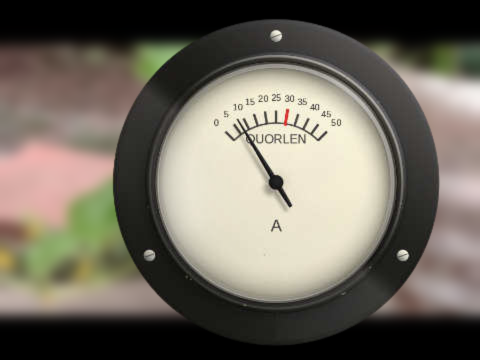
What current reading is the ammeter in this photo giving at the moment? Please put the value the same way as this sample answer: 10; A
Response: 7.5; A
